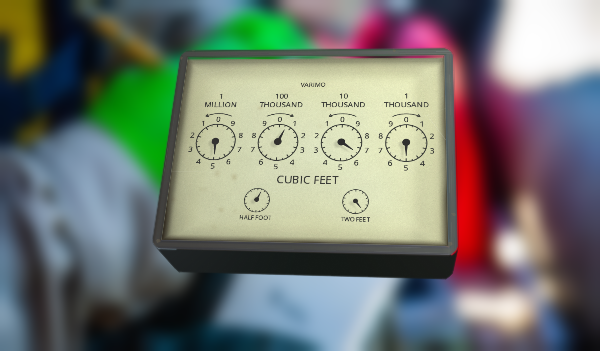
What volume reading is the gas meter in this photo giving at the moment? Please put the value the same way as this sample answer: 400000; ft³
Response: 506500; ft³
